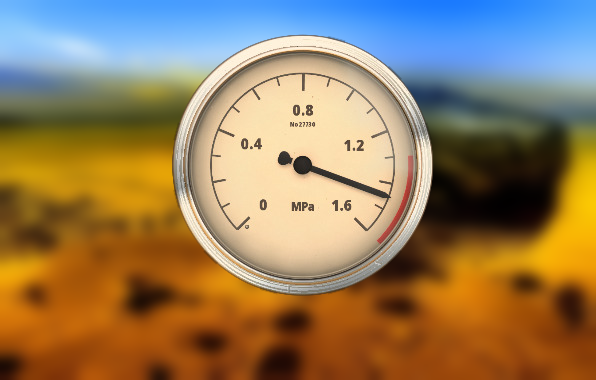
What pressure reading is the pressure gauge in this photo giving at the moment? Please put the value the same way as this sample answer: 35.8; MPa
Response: 1.45; MPa
